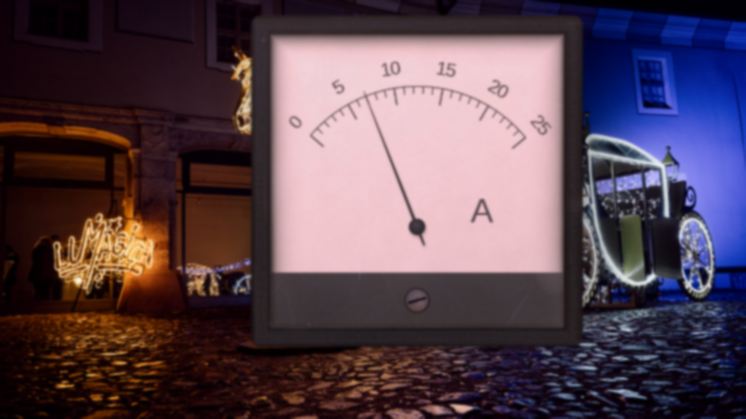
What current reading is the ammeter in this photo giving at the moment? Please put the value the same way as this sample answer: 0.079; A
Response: 7; A
